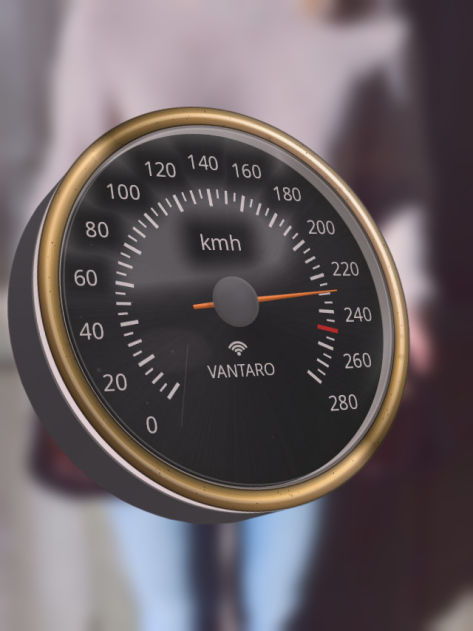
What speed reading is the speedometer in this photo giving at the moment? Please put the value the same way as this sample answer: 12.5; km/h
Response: 230; km/h
